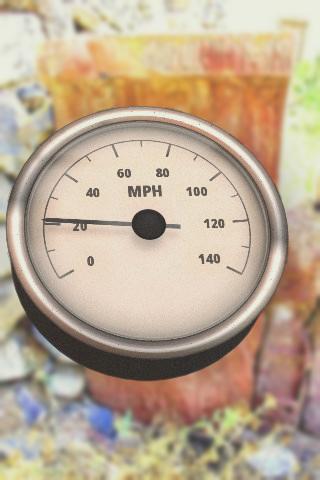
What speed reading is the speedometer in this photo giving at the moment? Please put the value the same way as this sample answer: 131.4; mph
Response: 20; mph
